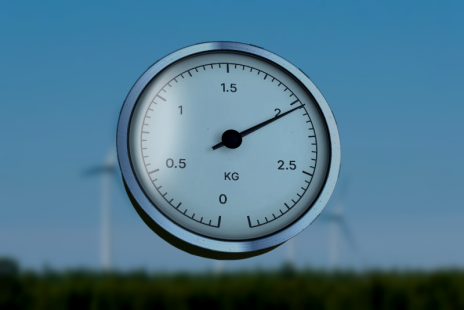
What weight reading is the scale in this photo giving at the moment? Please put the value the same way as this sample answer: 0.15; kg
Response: 2.05; kg
